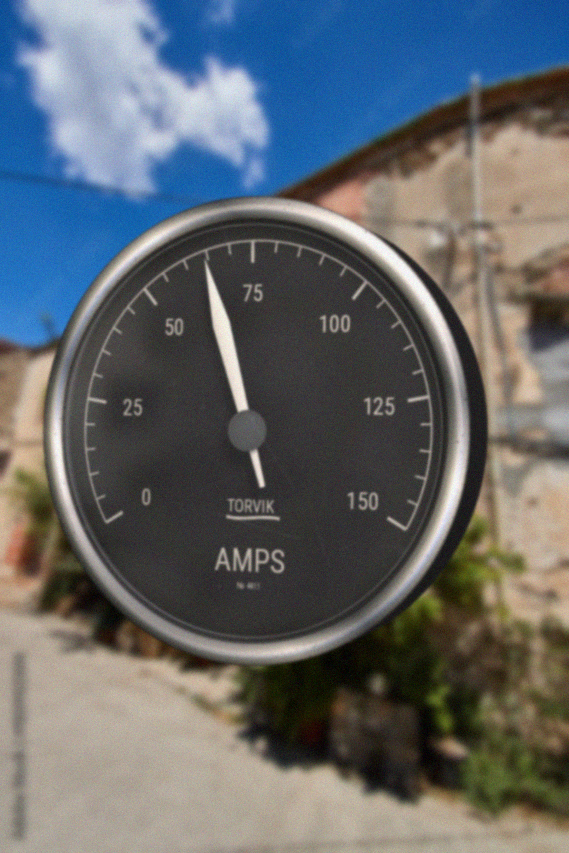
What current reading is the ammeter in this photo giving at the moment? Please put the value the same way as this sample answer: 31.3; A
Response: 65; A
